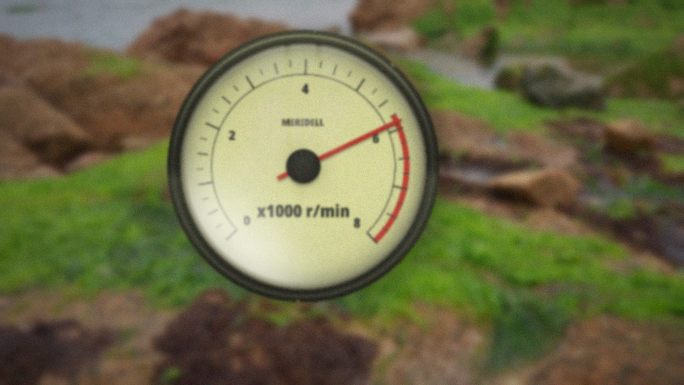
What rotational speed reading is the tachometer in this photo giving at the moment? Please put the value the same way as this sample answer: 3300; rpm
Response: 5875; rpm
